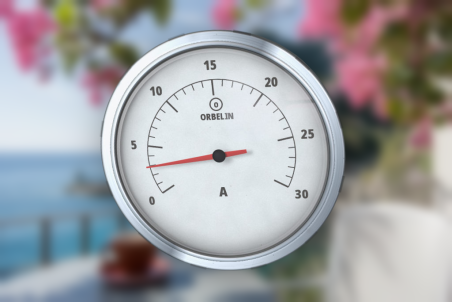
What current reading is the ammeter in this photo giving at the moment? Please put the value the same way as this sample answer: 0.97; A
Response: 3; A
